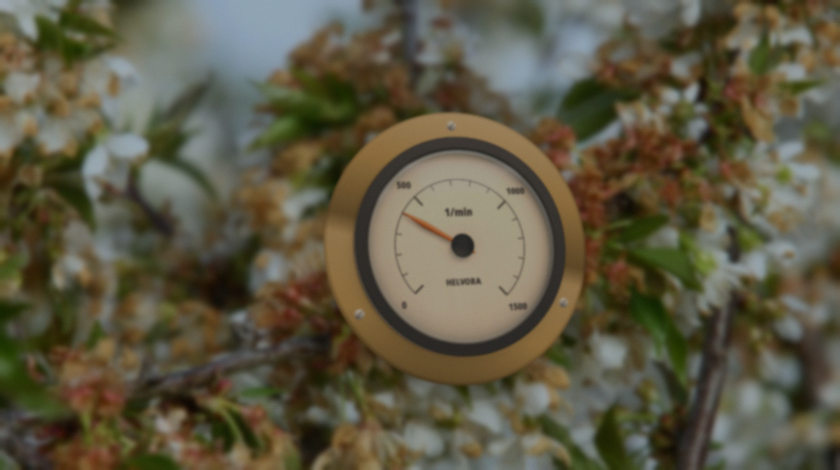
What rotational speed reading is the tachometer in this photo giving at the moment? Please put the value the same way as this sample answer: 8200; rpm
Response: 400; rpm
